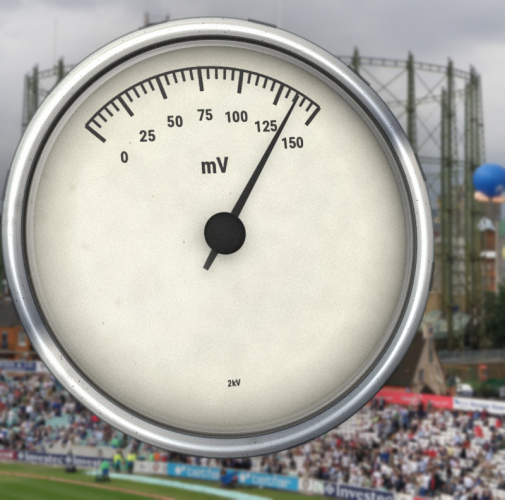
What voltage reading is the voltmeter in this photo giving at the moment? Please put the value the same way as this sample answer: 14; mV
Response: 135; mV
